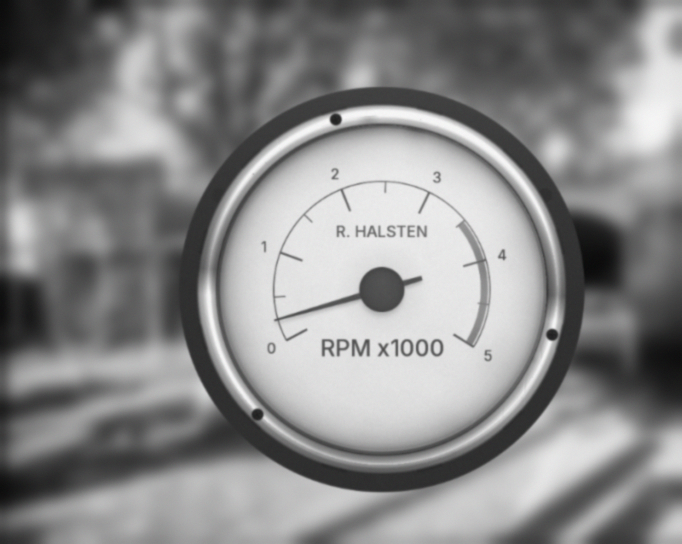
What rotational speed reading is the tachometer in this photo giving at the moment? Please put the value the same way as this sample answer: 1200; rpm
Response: 250; rpm
